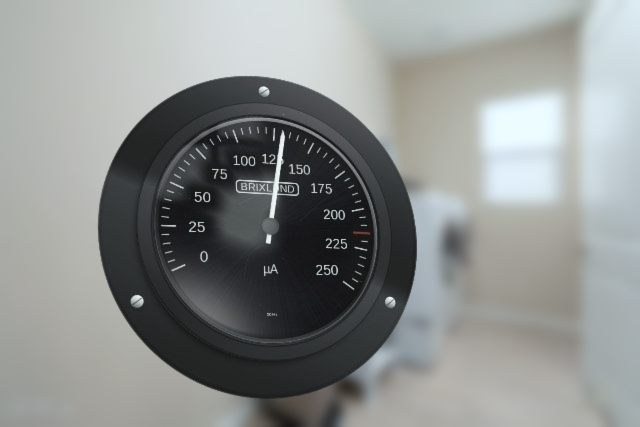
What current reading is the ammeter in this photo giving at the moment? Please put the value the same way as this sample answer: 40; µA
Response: 130; µA
